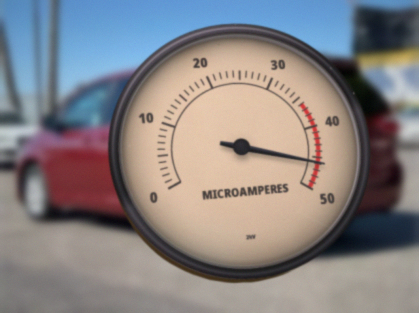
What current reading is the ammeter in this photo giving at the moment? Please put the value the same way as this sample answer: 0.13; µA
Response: 46; µA
